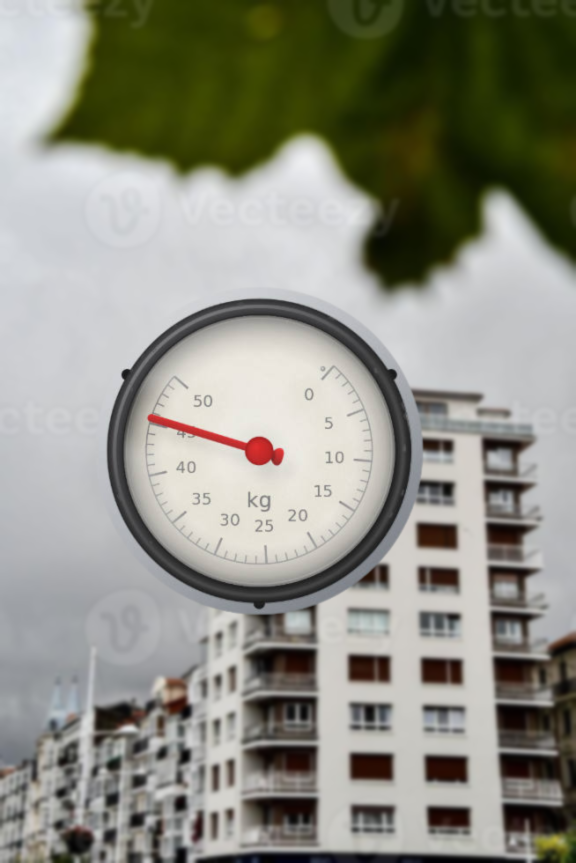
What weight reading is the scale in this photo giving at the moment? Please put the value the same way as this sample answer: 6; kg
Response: 45.5; kg
